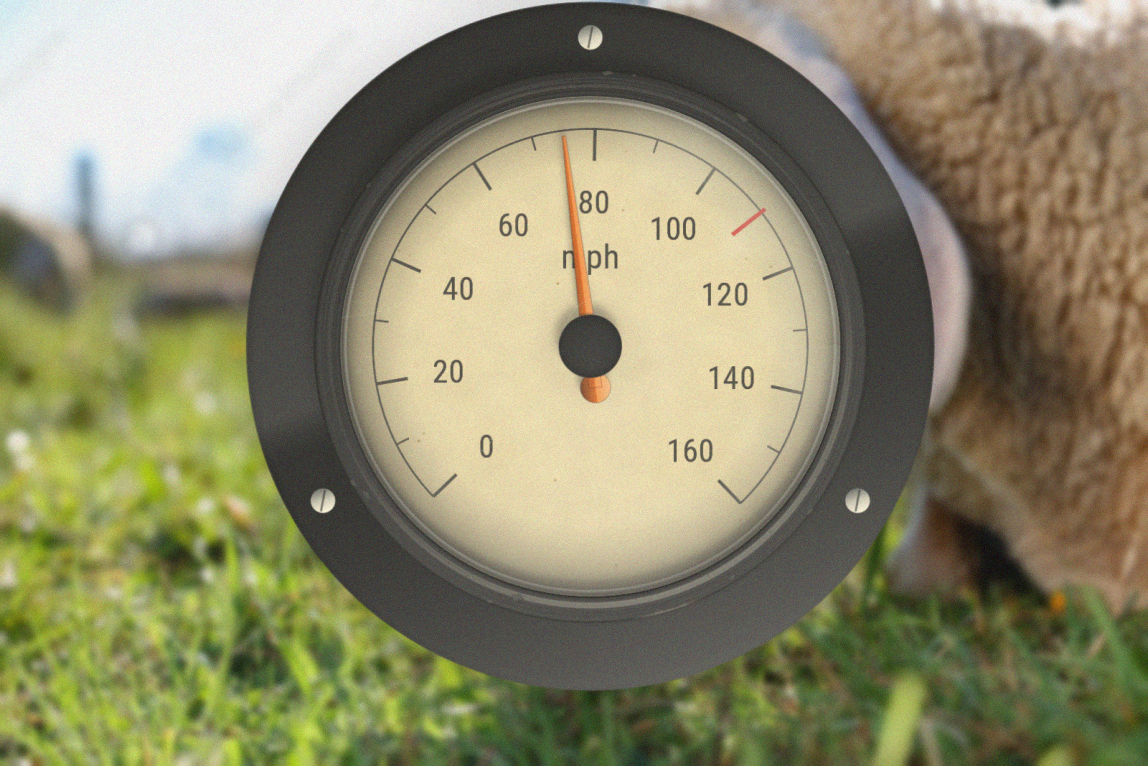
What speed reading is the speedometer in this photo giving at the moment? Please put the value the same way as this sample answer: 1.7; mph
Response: 75; mph
